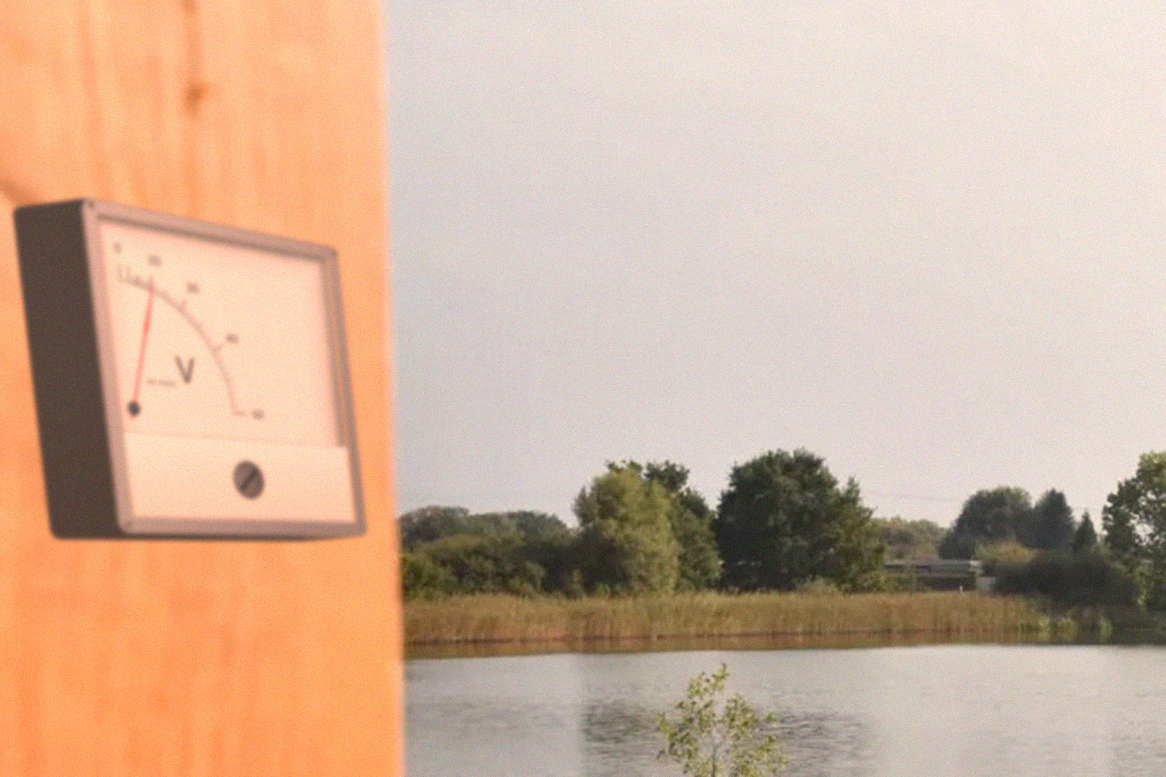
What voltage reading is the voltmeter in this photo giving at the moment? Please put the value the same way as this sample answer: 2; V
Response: 20; V
